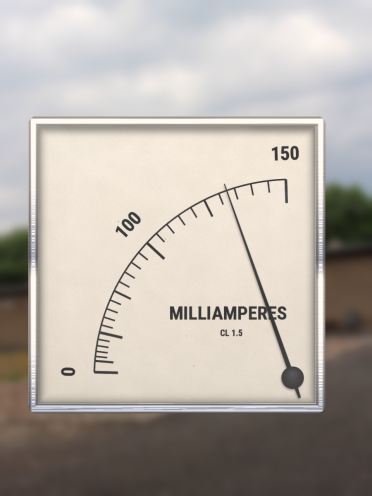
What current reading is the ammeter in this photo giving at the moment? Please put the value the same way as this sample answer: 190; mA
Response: 132.5; mA
